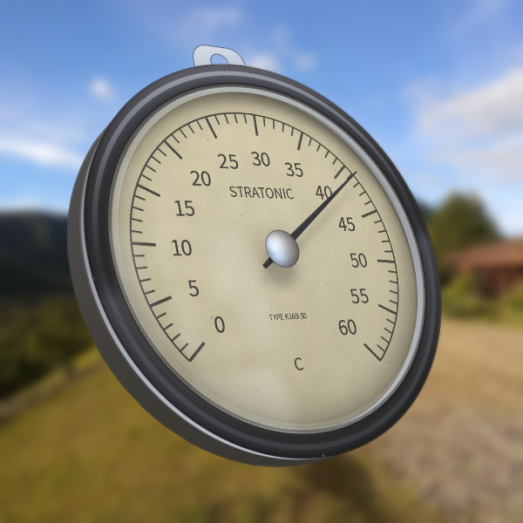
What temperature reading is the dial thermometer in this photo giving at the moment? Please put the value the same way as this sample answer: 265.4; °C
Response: 41; °C
